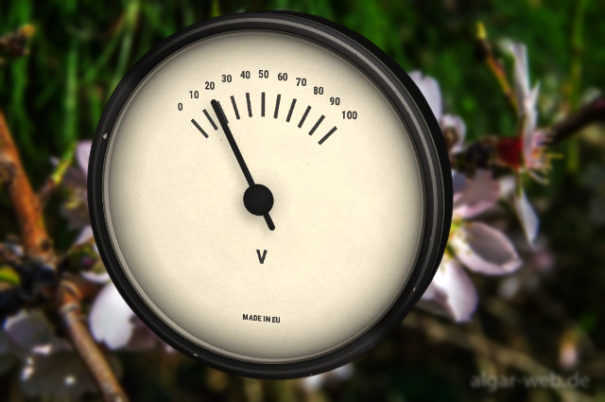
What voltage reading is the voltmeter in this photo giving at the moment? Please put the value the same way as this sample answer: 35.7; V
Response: 20; V
